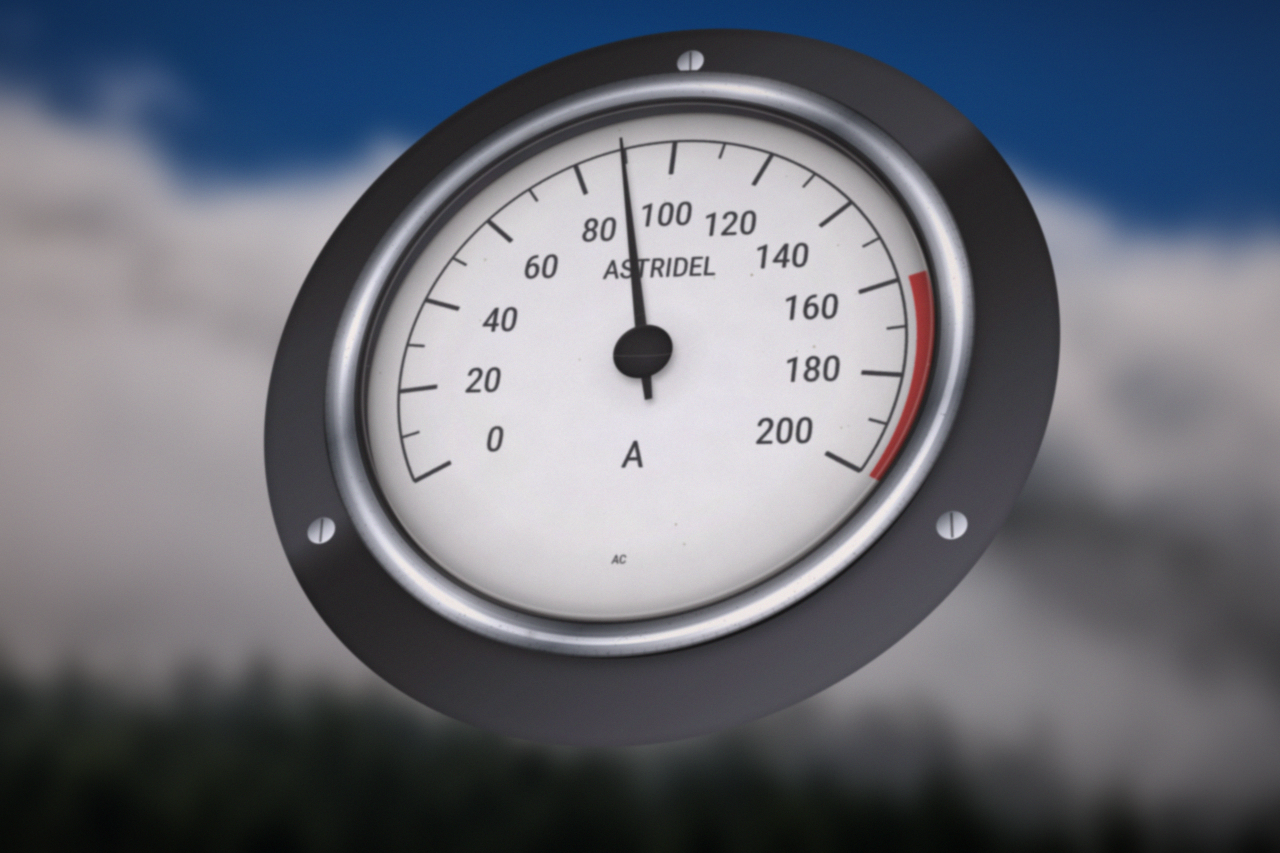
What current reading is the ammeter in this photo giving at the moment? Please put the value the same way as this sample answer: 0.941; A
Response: 90; A
